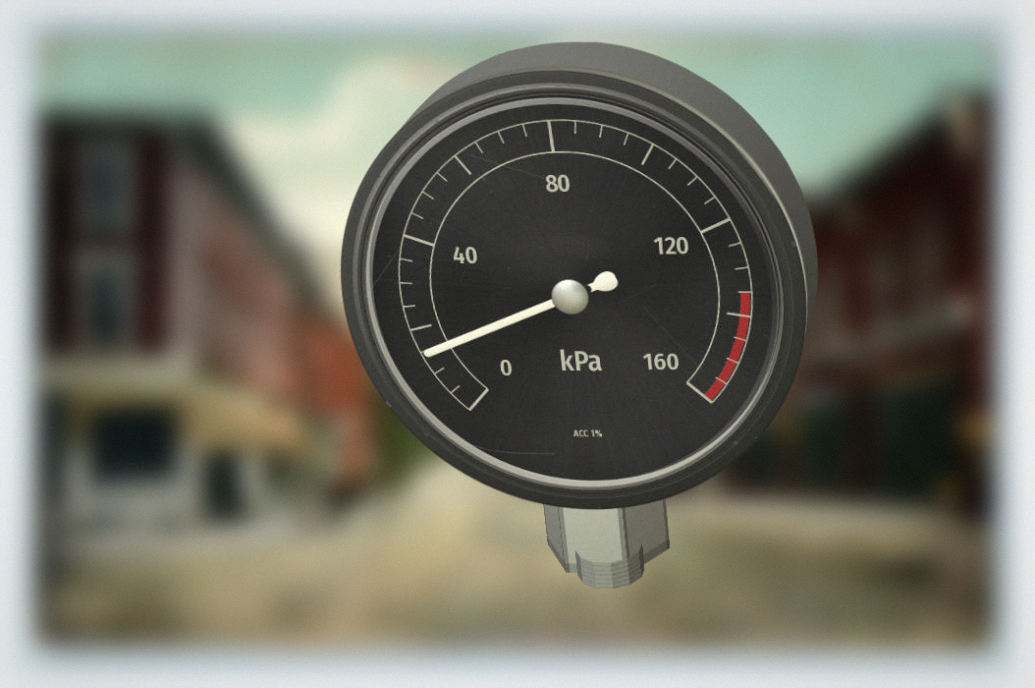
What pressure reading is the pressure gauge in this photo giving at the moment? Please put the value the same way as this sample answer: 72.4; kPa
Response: 15; kPa
